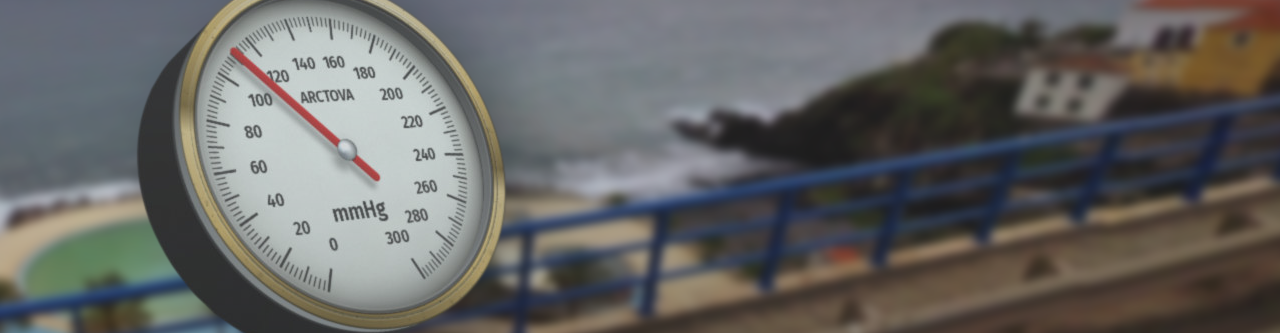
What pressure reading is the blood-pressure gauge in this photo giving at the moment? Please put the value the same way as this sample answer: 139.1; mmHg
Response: 110; mmHg
